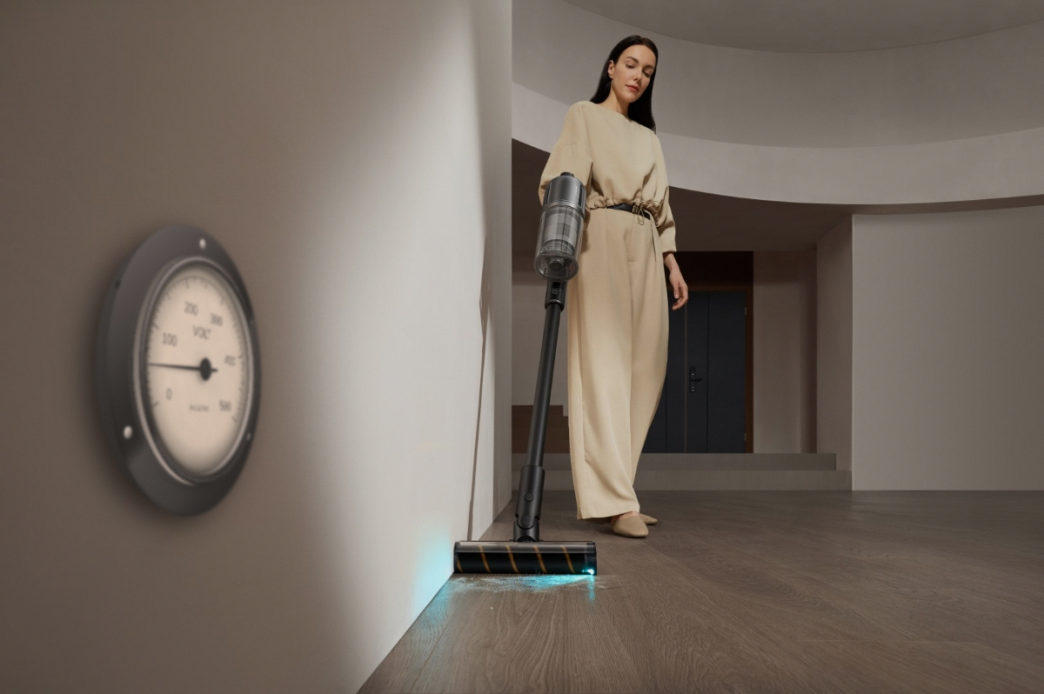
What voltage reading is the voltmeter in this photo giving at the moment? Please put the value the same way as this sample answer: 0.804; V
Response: 50; V
